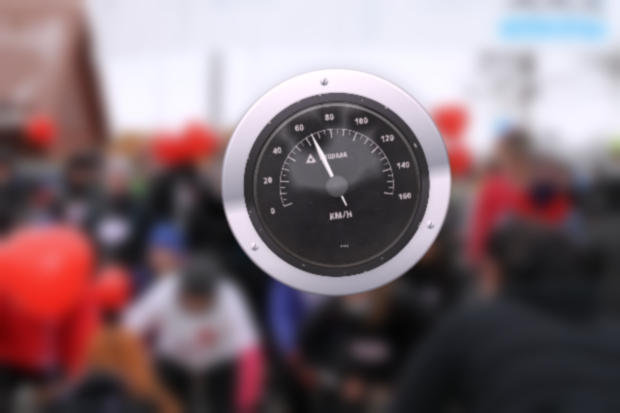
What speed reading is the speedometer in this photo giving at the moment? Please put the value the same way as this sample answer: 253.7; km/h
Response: 65; km/h
